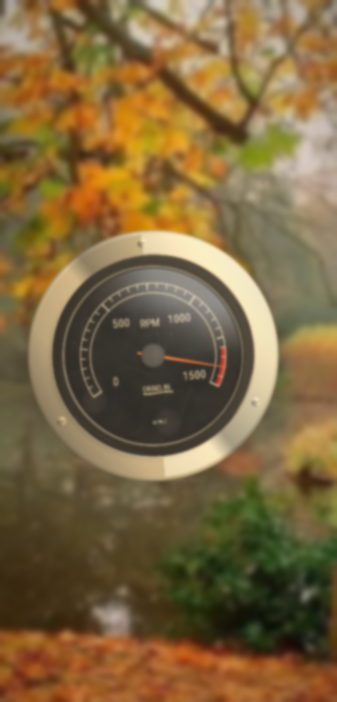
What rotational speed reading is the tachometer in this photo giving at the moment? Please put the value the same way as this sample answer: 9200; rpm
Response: 1400; rpm
